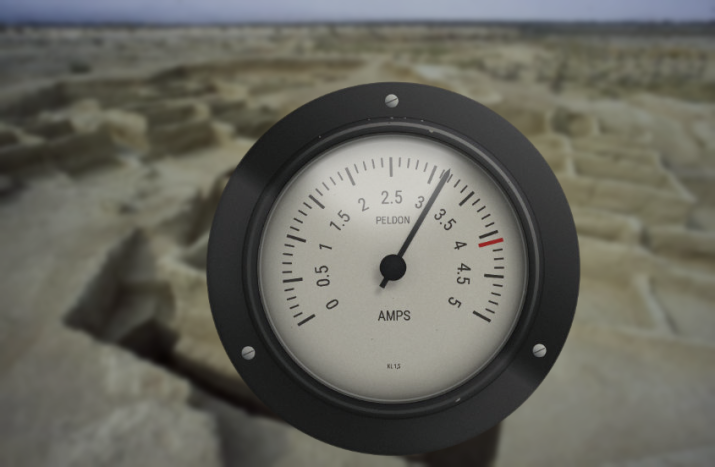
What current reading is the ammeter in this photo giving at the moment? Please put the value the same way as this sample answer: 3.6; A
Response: 3.15; A
